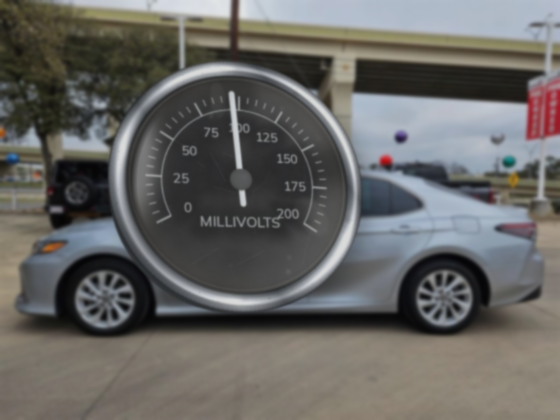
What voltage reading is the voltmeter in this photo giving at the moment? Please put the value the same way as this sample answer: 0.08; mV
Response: 95; mV
